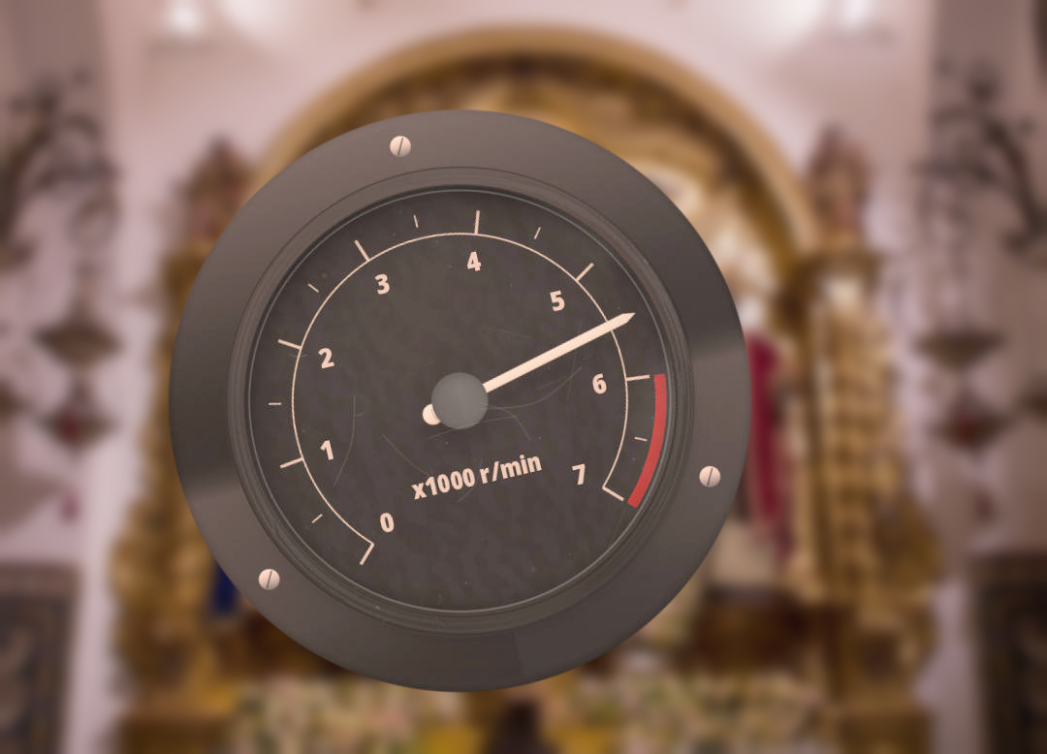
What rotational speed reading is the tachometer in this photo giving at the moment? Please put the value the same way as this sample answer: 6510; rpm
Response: 5500; rpm
